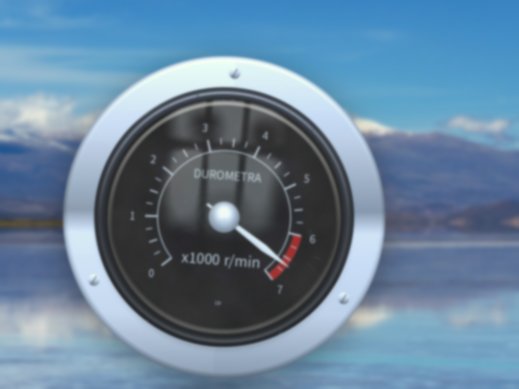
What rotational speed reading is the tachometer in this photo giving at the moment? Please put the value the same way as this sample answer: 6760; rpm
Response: 6625; rpm
